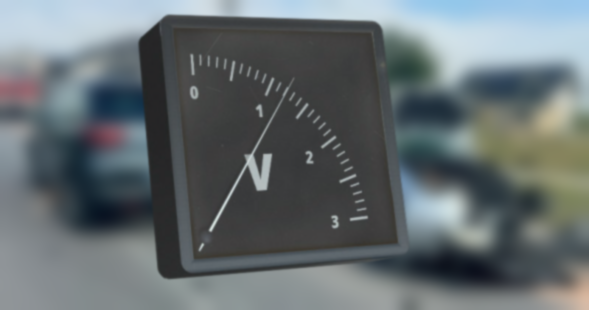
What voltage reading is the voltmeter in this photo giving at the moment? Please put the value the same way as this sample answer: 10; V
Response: 1.2; V
